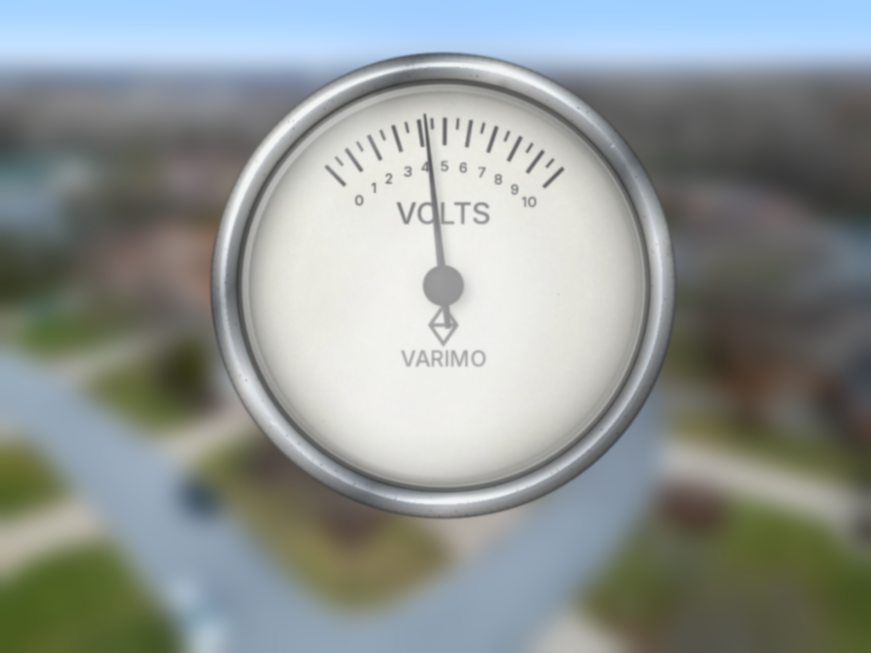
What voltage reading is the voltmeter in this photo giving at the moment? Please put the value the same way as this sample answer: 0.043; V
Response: 4.25; V
